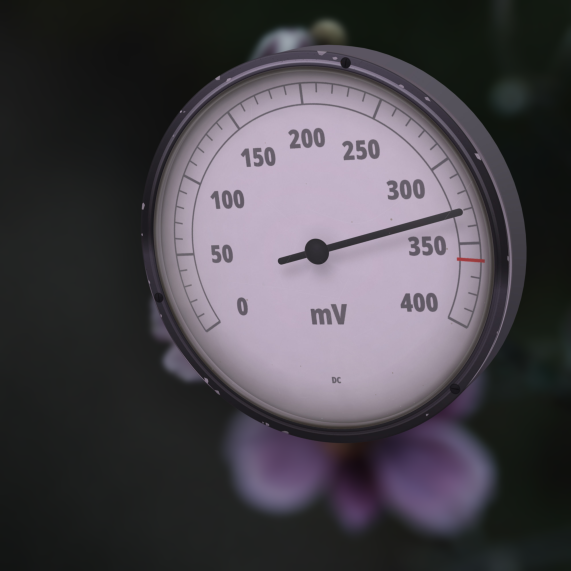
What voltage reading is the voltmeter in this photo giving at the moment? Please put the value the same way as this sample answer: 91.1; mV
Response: 330; mV
